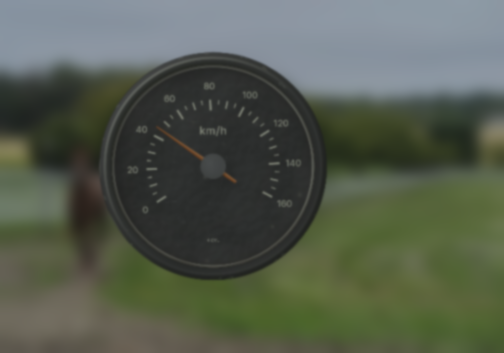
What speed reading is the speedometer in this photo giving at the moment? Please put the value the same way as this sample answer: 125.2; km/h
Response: 45; km/h
